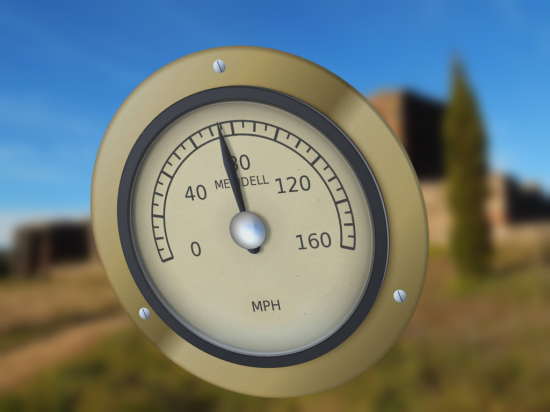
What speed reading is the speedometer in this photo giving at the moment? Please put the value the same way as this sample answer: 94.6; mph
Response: 75; mph
